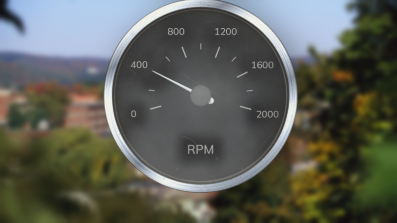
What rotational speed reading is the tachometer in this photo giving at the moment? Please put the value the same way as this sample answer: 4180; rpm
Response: 400; rpm
